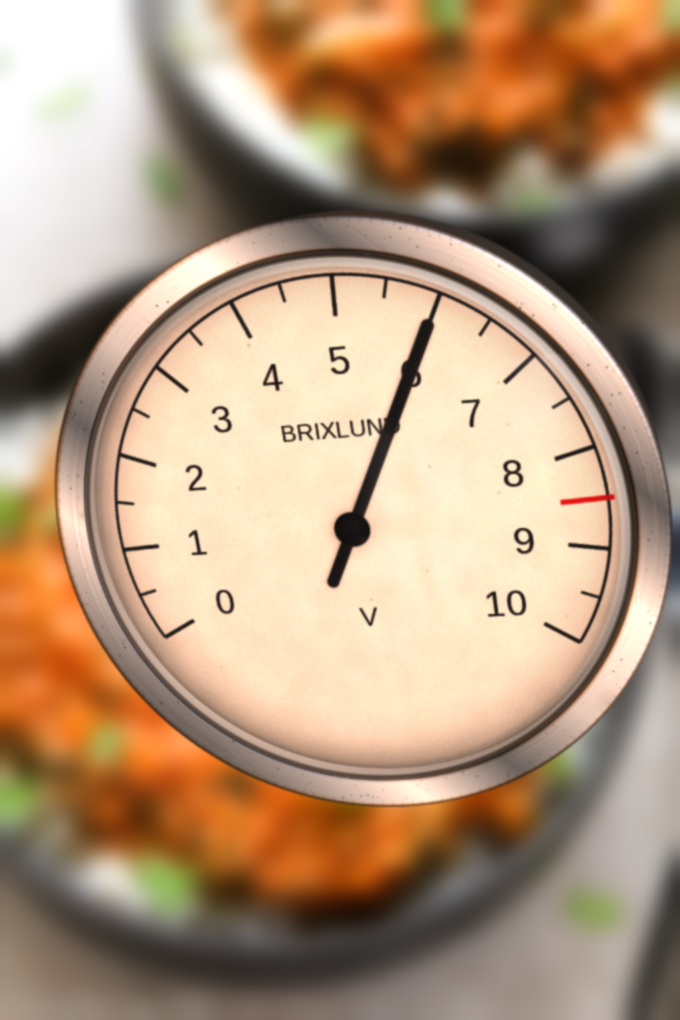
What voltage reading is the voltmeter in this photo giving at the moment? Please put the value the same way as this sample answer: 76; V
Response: 6; V
